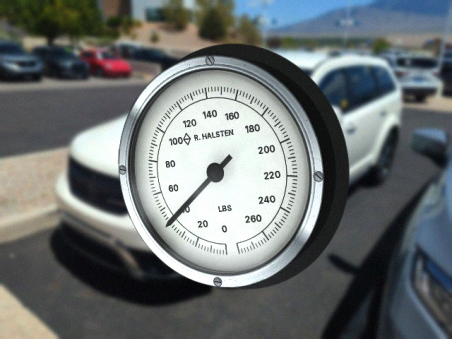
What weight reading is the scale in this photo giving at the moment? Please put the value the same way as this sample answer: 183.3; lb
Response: 40; lb
